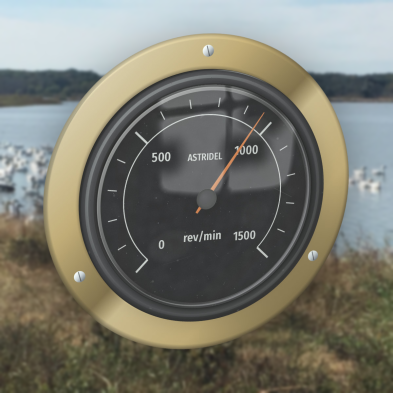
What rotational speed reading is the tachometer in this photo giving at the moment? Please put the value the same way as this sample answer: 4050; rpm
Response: 950; rpm
